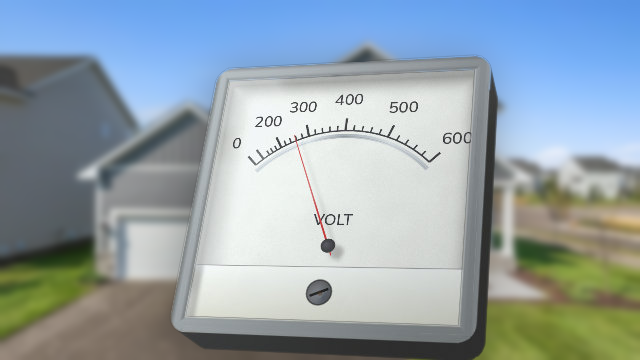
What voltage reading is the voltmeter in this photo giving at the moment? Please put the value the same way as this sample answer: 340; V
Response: 260; V
